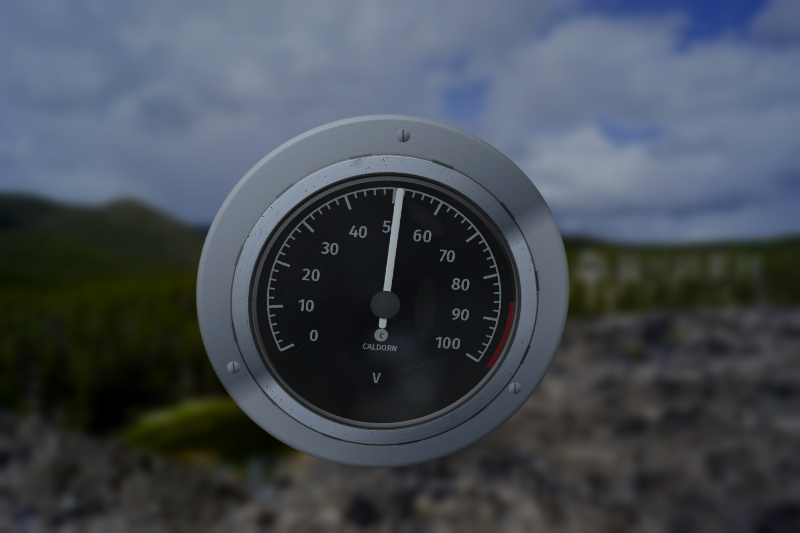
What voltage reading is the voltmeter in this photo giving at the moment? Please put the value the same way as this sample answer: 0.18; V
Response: 51; V
